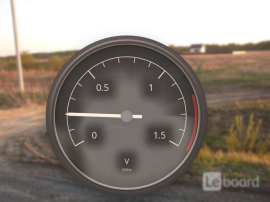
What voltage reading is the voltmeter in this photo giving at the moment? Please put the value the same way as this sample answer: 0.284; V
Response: 0.2; V
